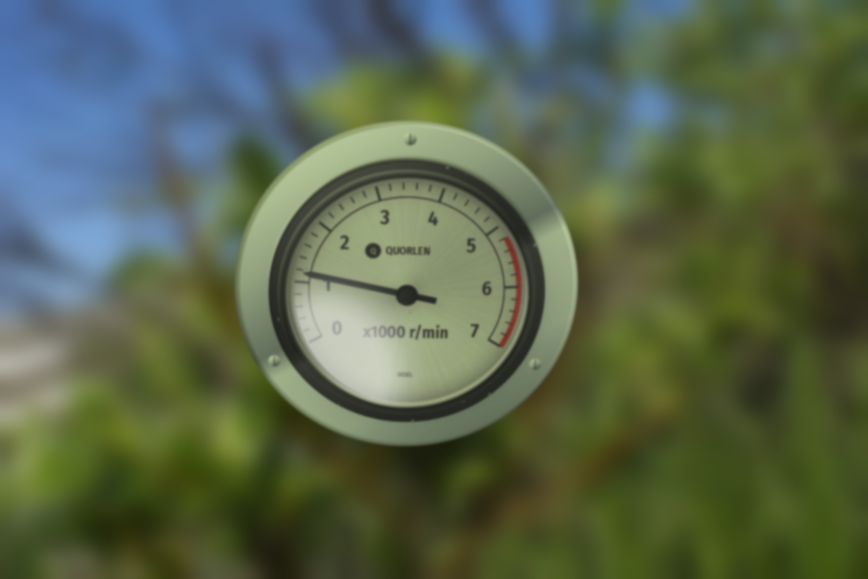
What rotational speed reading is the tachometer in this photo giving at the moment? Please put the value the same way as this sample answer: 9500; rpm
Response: 1200; rpm
